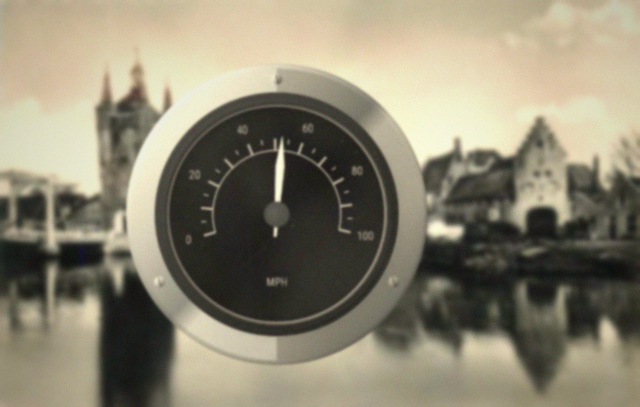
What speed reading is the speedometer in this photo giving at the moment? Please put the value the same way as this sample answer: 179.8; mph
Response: 52.5; mph
